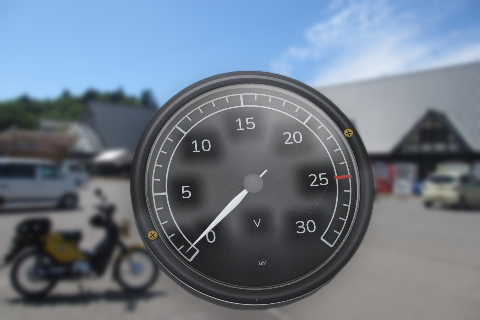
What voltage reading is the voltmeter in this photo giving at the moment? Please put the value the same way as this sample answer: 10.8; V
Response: 0.5; V
